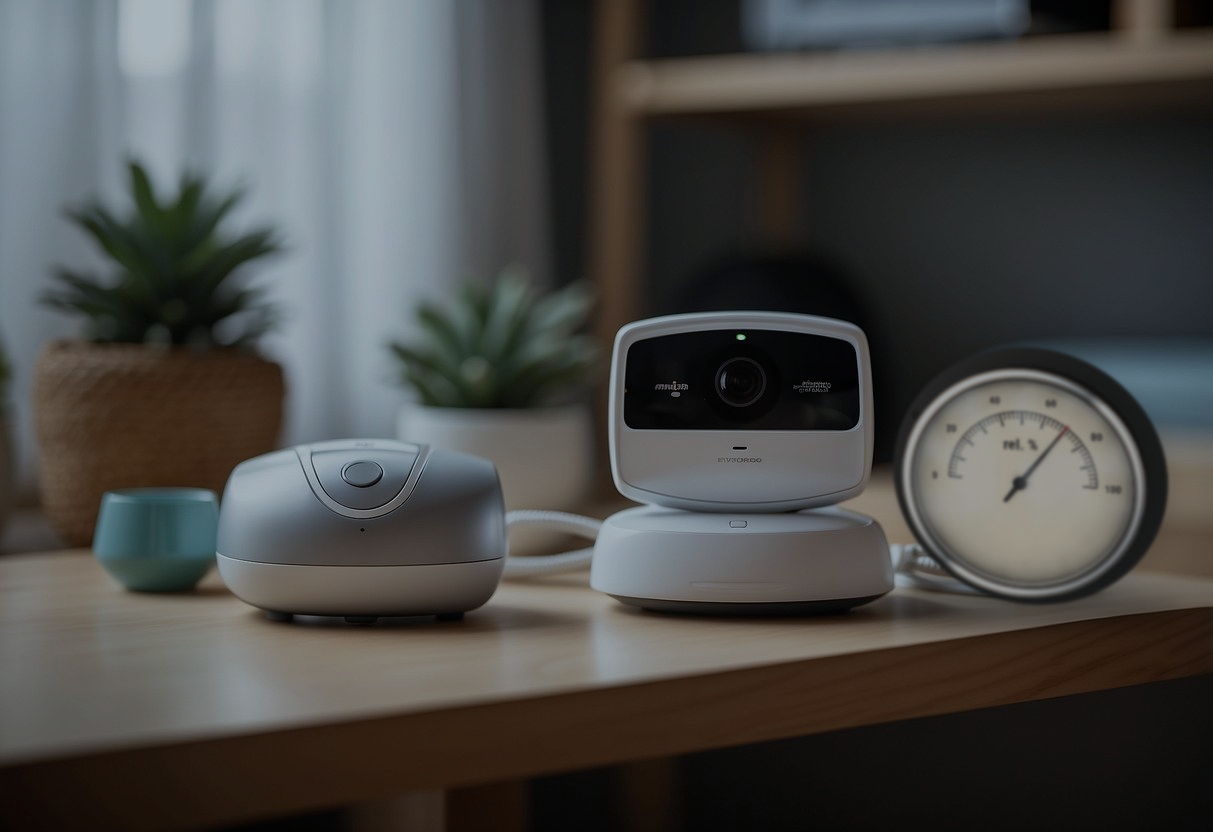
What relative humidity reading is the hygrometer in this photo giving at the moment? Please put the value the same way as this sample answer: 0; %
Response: 70; %
